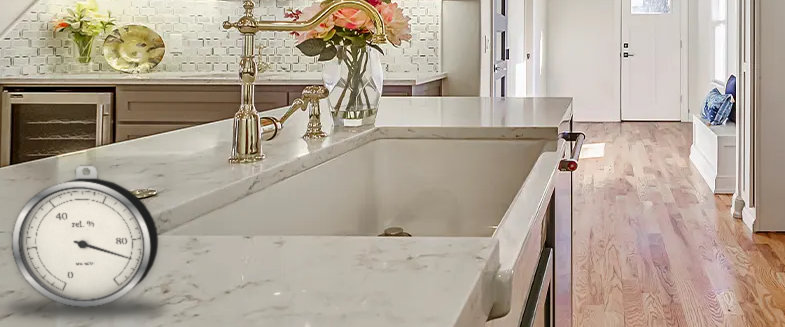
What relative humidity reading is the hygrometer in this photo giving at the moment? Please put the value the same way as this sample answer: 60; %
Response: 88; %
